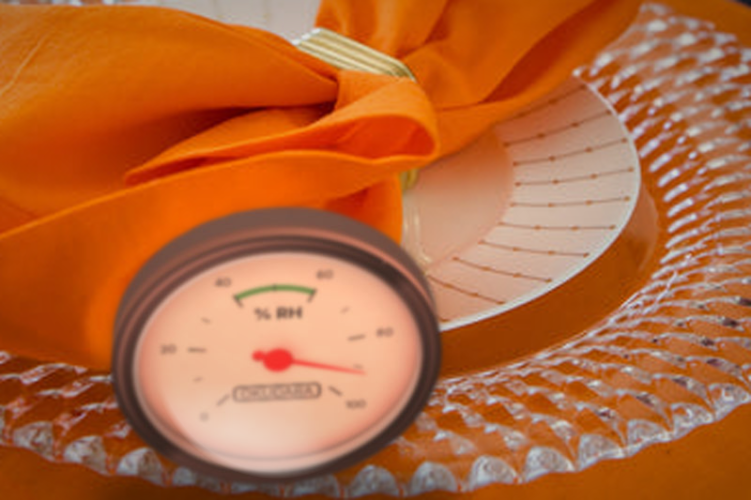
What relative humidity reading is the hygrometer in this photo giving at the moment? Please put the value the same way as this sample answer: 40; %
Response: 90; %
